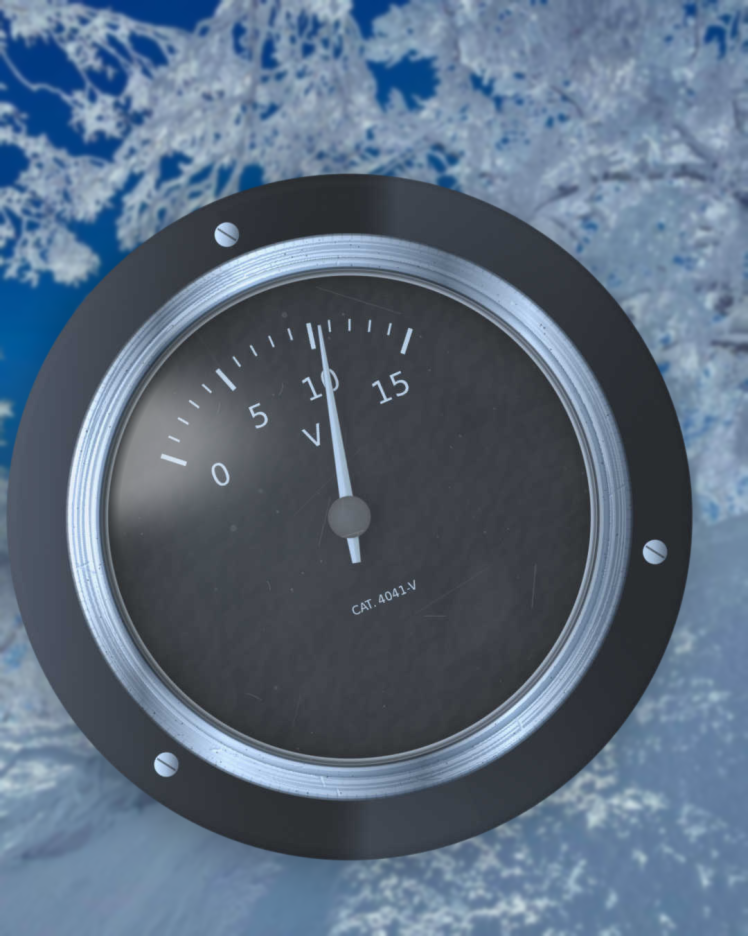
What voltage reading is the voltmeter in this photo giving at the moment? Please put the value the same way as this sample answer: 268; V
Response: 10.5; V
